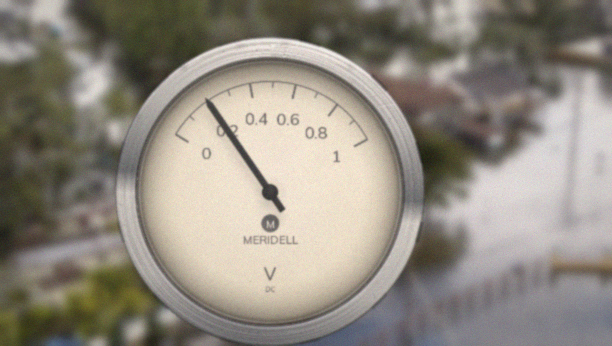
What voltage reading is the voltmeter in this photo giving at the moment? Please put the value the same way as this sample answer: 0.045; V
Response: 0.2; V
